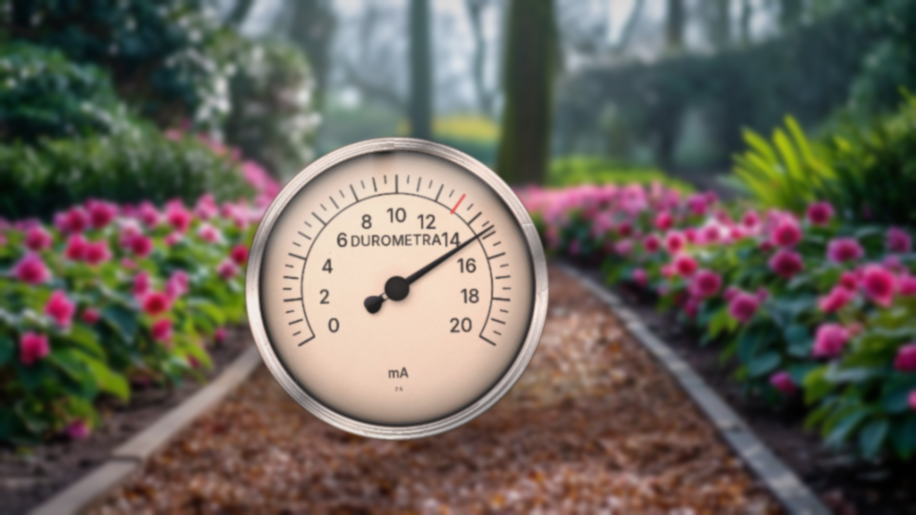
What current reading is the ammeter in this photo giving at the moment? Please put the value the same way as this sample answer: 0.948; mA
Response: 14.75; mA
